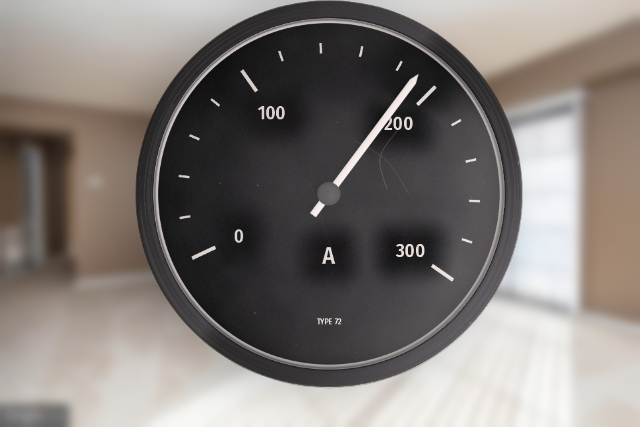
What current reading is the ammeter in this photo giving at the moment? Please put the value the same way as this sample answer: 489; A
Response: 190; A
